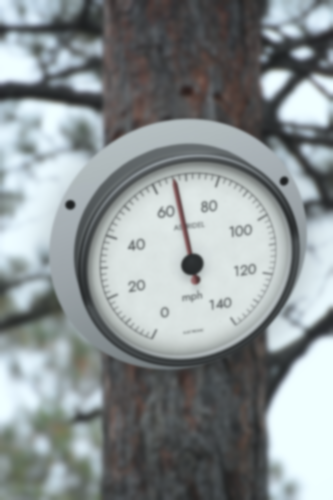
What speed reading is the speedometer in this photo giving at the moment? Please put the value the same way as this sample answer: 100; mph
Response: 66; mph
